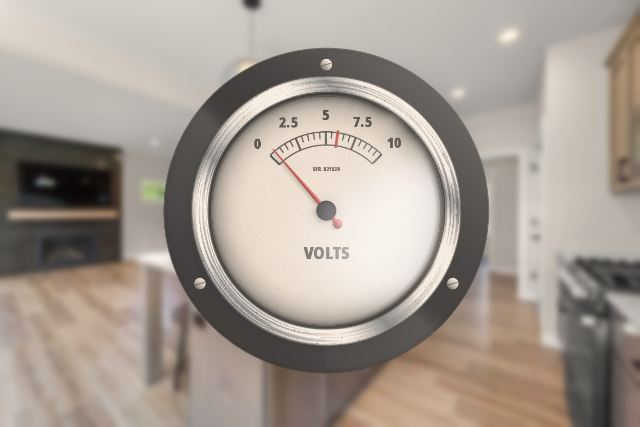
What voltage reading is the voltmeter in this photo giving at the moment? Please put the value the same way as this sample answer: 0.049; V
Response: 0.5; V
